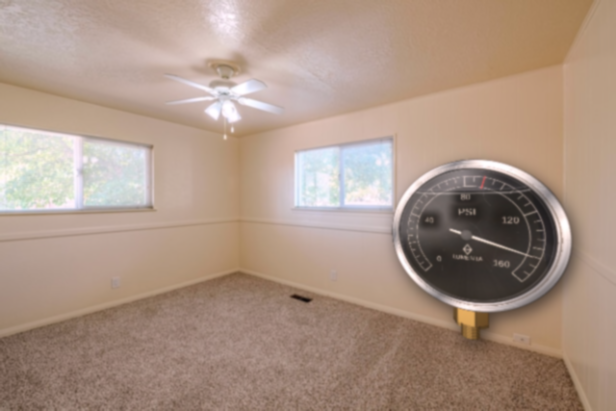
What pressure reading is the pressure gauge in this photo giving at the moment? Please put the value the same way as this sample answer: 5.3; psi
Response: 145; psi
